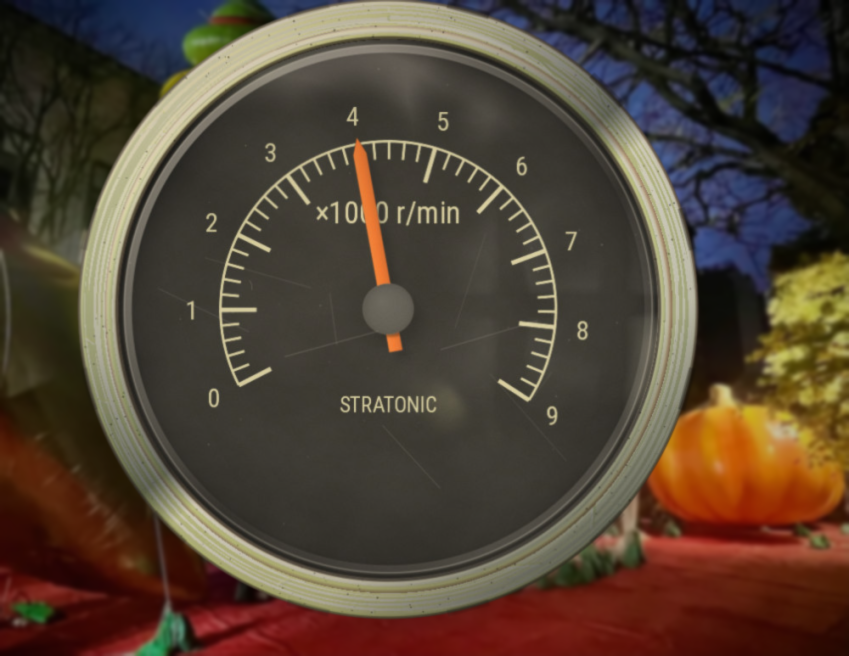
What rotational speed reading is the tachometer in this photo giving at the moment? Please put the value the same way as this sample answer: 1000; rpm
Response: 4000; rpm
